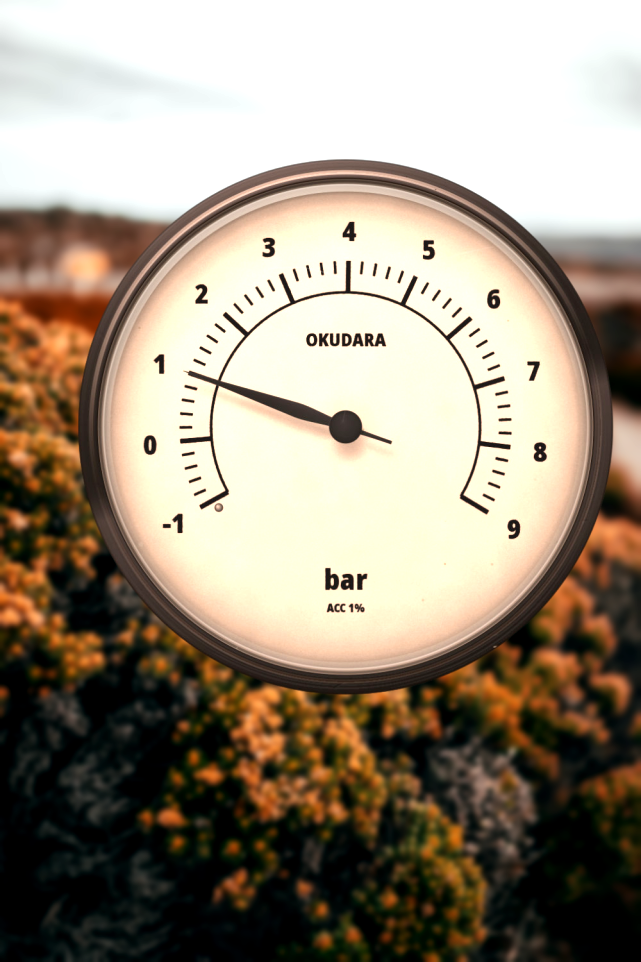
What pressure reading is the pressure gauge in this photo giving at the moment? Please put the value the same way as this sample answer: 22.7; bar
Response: 1; bar
